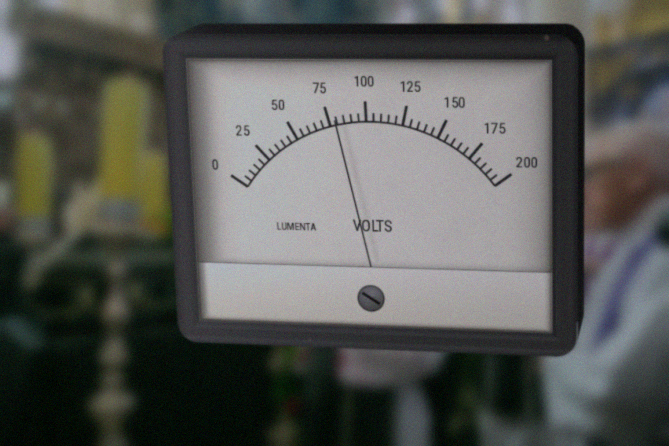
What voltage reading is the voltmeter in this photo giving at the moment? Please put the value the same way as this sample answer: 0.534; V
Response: 80; V
